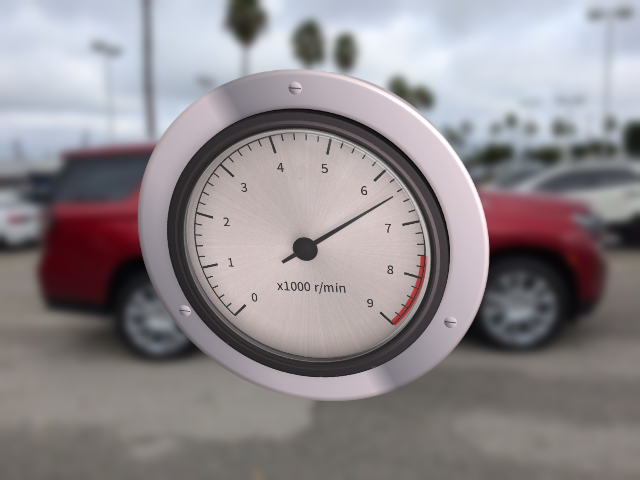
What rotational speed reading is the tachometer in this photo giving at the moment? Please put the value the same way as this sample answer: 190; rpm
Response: 6400; rpm
